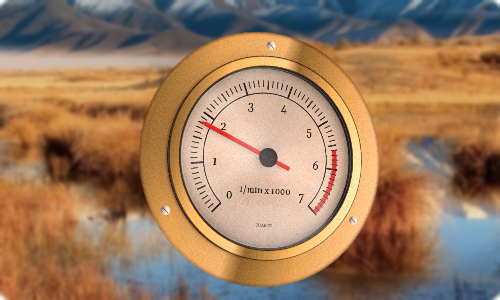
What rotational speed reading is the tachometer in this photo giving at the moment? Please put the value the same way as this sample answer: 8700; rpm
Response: 1800; rpm
